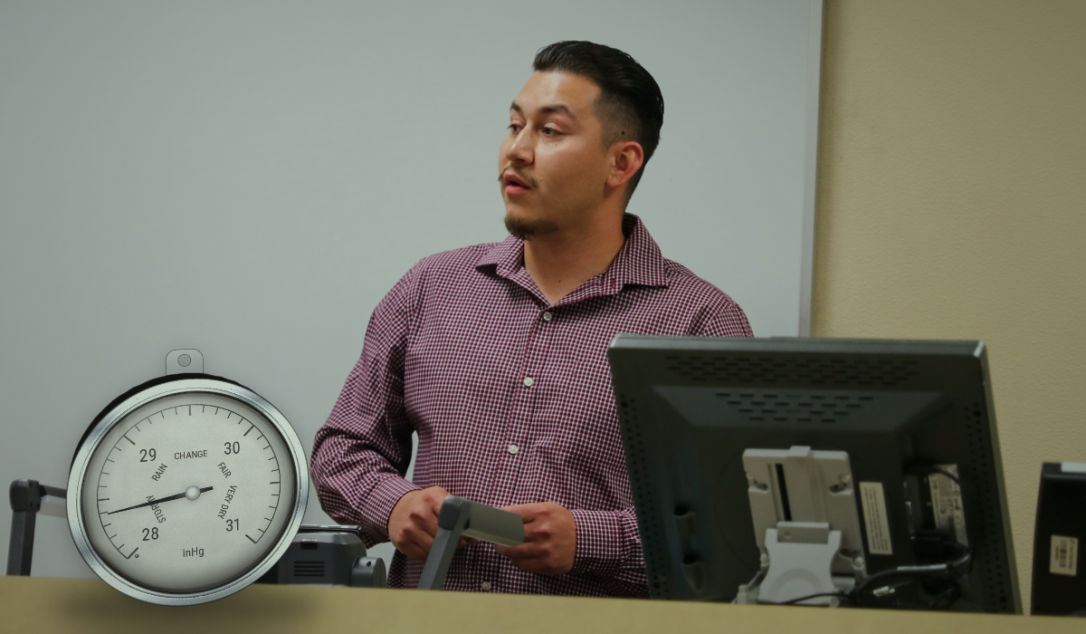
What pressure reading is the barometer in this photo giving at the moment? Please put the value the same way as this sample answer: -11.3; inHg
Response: 28.4; inHg
